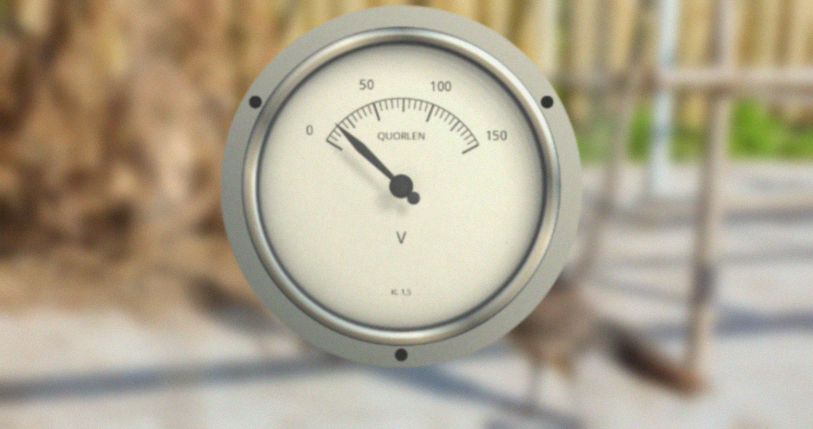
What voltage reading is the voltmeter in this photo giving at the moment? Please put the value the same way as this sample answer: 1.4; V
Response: 15; V
